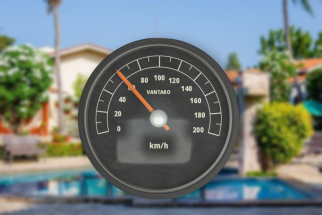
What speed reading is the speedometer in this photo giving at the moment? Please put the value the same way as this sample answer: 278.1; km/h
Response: 60; km/h
